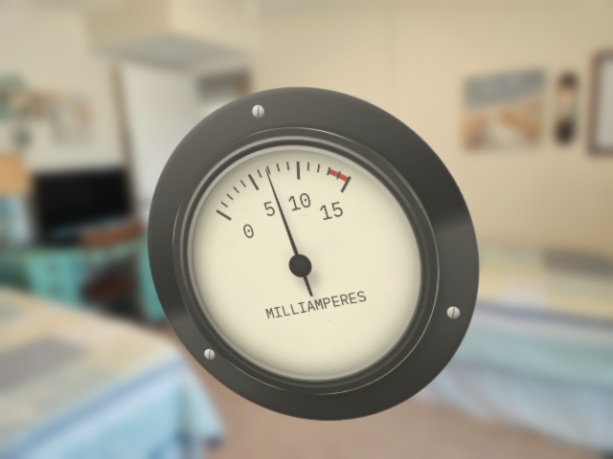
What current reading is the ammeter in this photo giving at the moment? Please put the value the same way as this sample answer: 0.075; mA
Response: 7; mA
